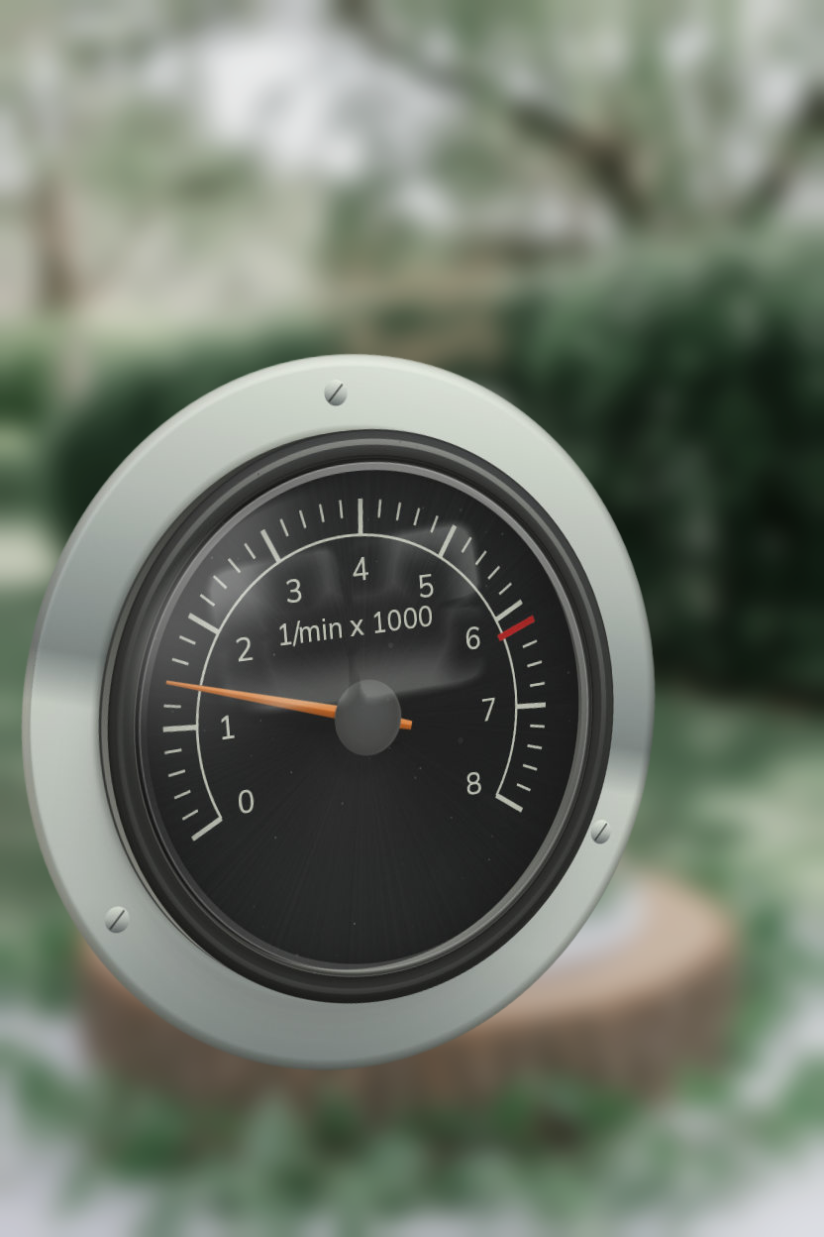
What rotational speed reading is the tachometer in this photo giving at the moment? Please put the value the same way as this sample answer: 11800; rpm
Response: 1400; rpm
